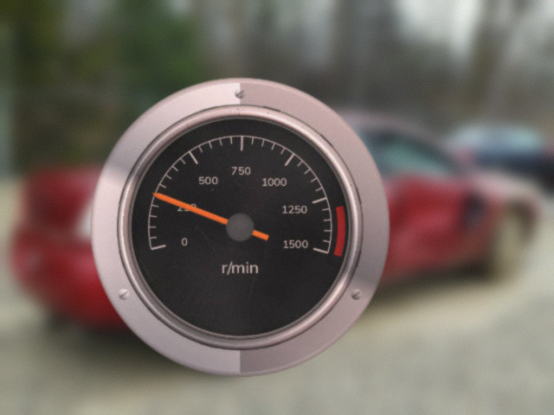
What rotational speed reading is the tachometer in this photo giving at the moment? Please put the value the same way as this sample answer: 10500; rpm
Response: 250; rpm
